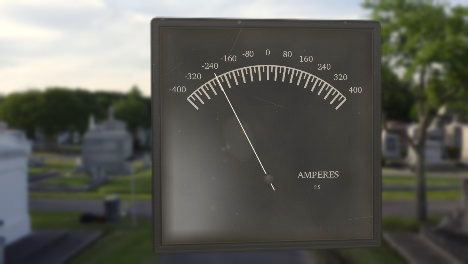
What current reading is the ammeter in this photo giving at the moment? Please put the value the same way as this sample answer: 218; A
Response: -240; A
